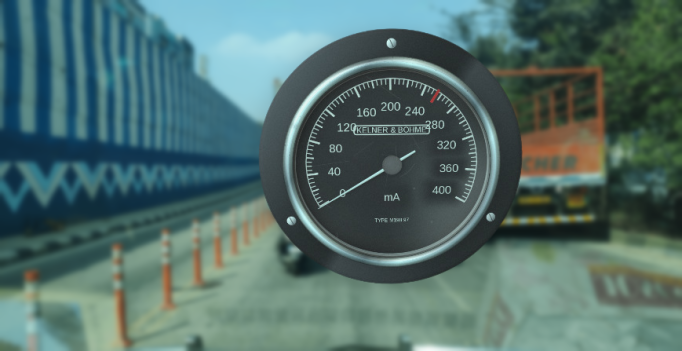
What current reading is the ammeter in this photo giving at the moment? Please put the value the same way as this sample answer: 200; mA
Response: 0; mA
